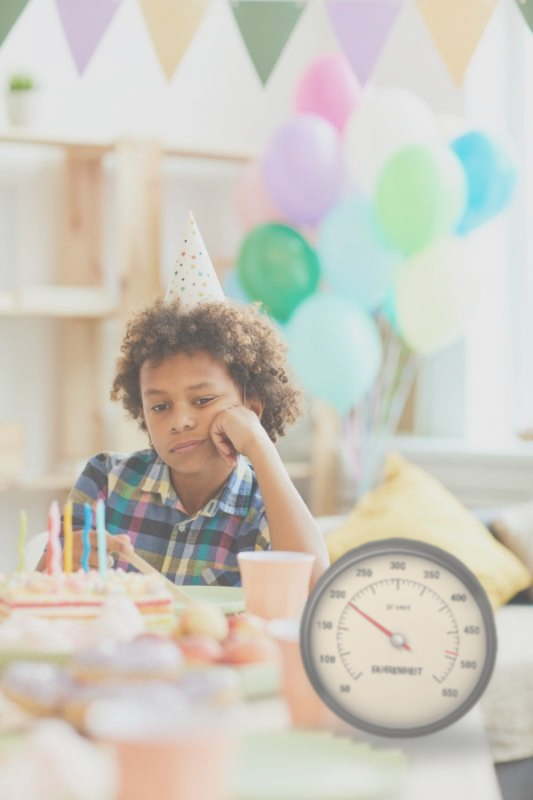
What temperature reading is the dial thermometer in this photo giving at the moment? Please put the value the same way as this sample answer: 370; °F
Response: 200; °F
